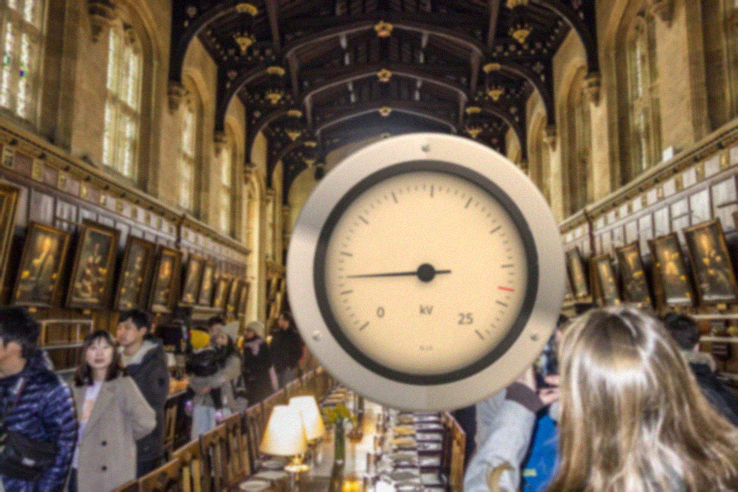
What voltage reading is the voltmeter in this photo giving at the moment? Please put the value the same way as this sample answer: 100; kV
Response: 3.5; kV
